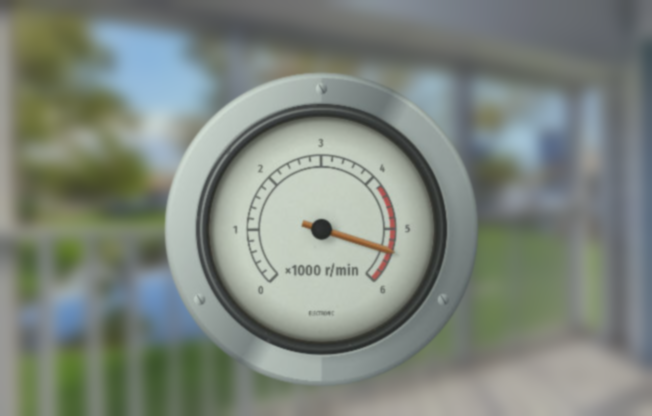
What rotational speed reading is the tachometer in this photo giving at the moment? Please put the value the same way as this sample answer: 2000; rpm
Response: 5400; rpm
